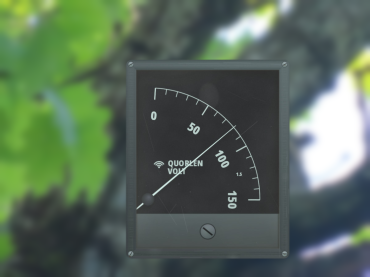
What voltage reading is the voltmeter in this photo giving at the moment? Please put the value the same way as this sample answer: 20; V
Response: 80; V
